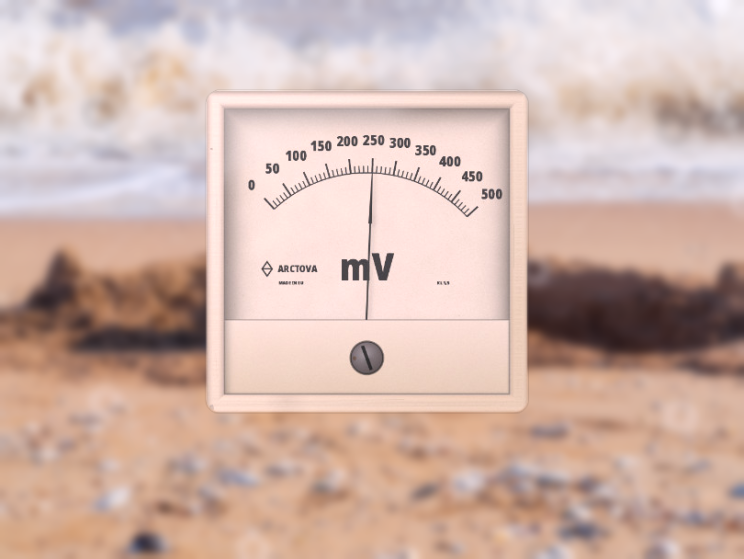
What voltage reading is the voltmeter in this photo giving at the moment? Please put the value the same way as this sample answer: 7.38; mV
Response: 250; mV
